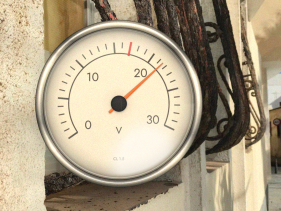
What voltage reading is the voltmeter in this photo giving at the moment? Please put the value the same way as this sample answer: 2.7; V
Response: 21.5; V
